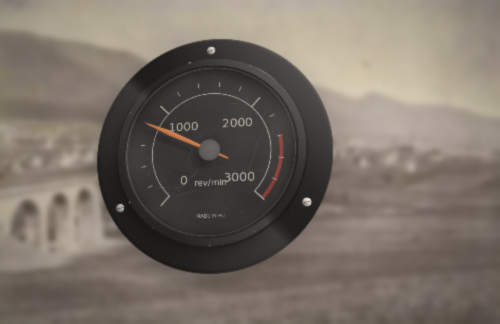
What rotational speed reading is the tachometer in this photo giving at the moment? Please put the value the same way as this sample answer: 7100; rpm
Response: 800; rpm
